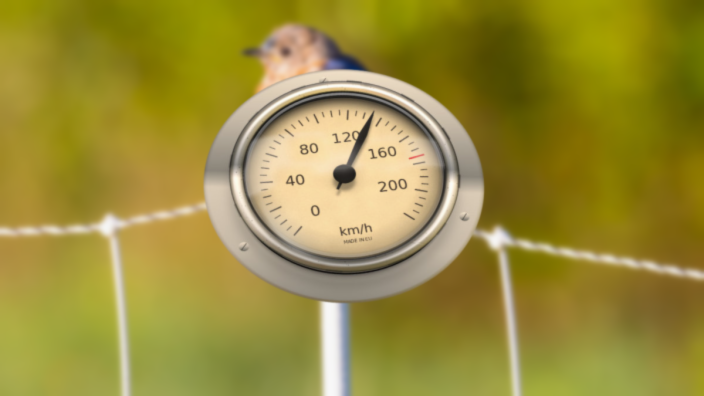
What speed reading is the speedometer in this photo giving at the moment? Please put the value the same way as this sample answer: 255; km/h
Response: 135; km/h
